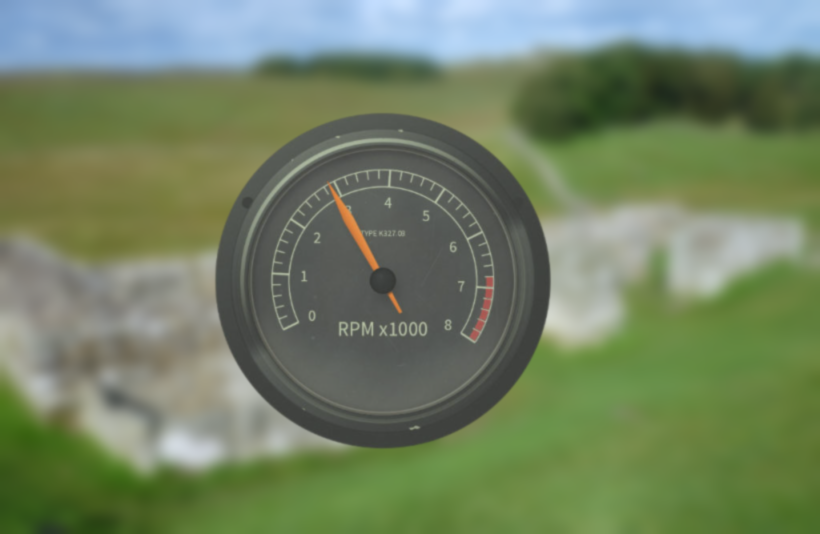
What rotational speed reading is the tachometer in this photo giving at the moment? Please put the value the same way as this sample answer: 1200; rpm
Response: 2900; rpm
